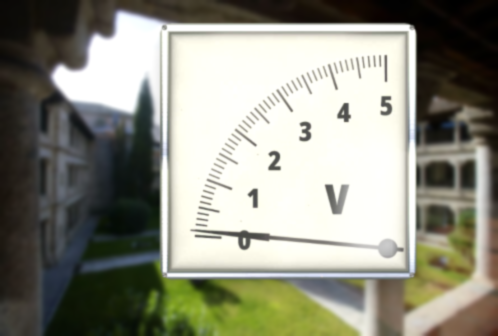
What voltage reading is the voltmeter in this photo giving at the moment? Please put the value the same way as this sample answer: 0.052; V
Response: 0.1; V
